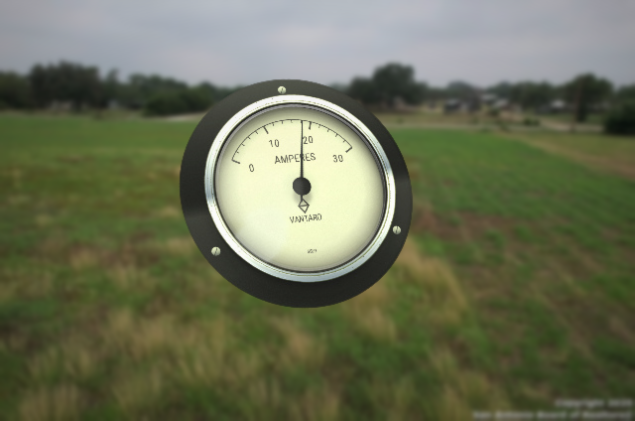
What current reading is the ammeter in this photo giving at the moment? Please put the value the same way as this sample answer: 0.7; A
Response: 18; A
